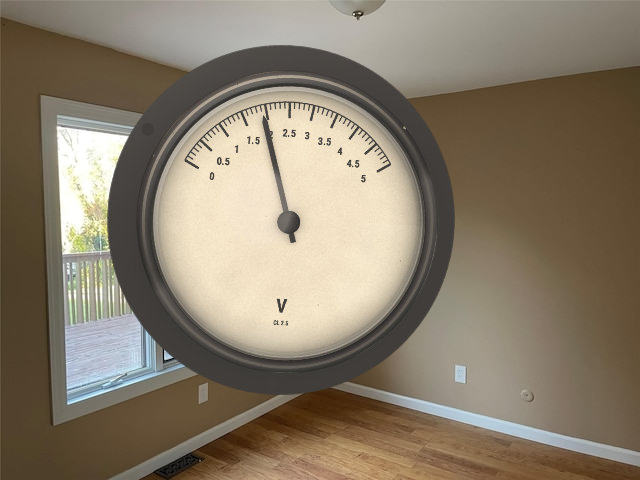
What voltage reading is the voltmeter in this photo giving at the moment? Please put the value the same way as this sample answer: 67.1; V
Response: 1.9; V
